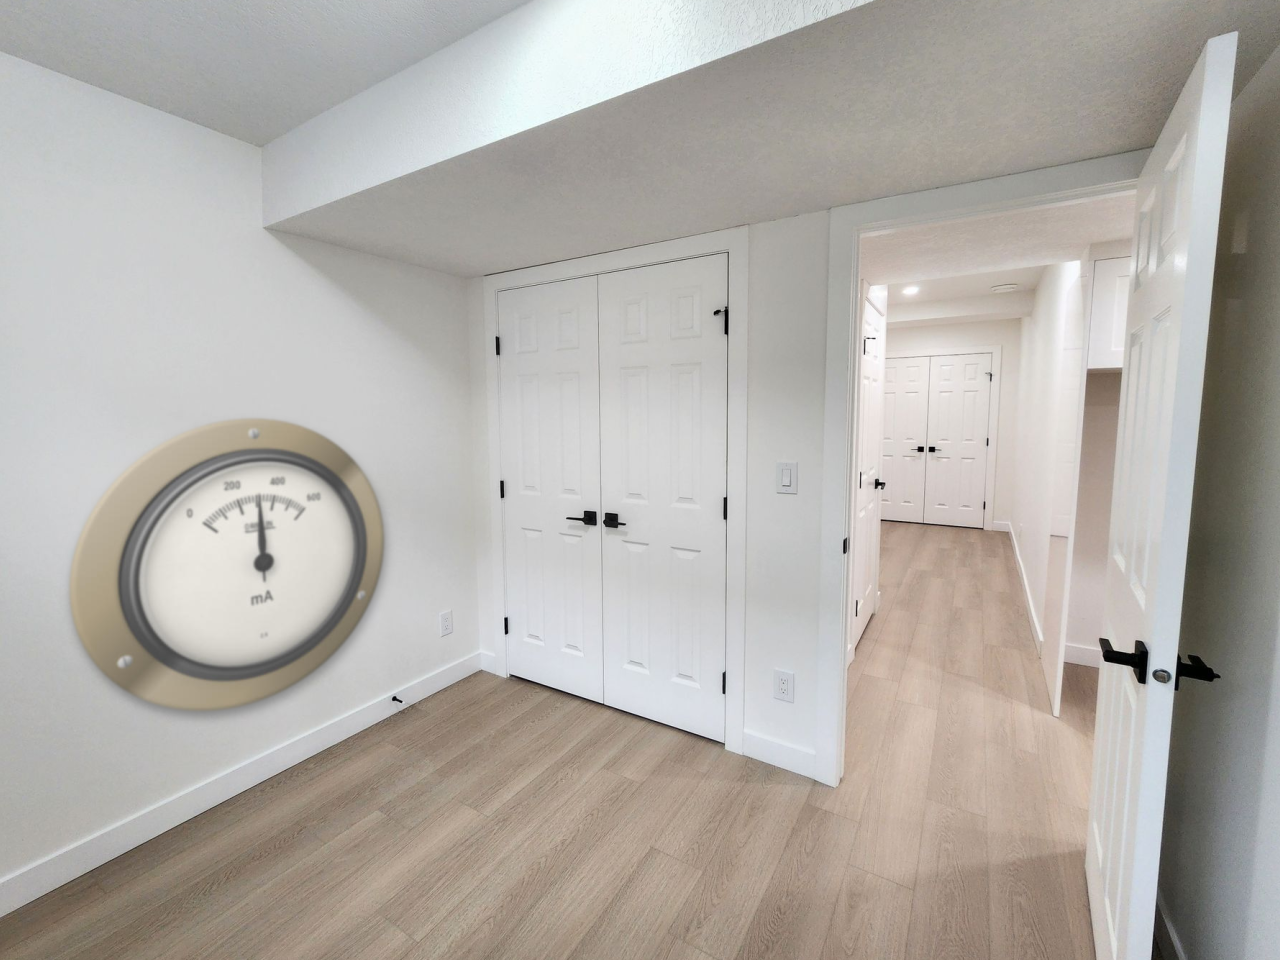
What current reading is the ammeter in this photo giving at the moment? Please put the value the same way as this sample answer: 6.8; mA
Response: 300; mA
